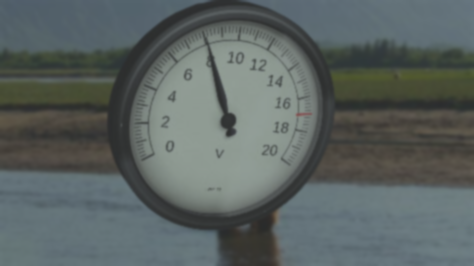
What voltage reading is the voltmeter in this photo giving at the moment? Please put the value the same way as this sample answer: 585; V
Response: 8; V
